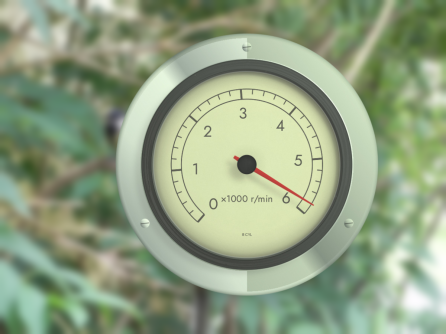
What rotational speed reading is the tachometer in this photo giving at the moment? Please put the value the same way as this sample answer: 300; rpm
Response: 5800; rpm
